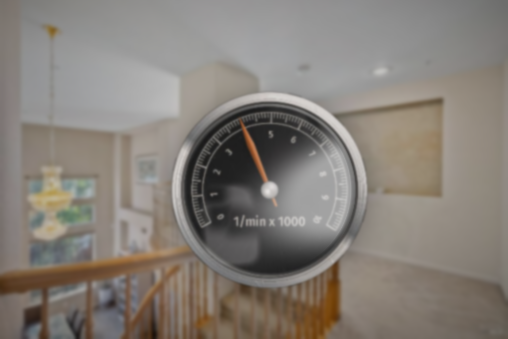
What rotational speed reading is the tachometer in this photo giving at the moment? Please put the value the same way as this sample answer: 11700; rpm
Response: 4000; rpm
